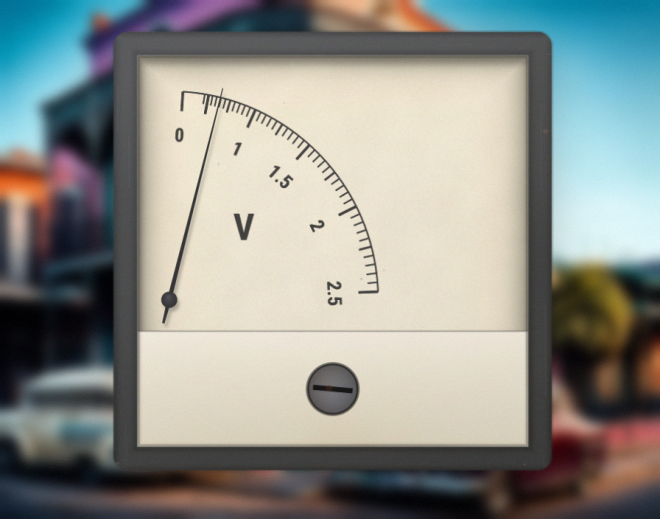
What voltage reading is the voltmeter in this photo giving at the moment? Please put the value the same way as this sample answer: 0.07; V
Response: 0.65; V
